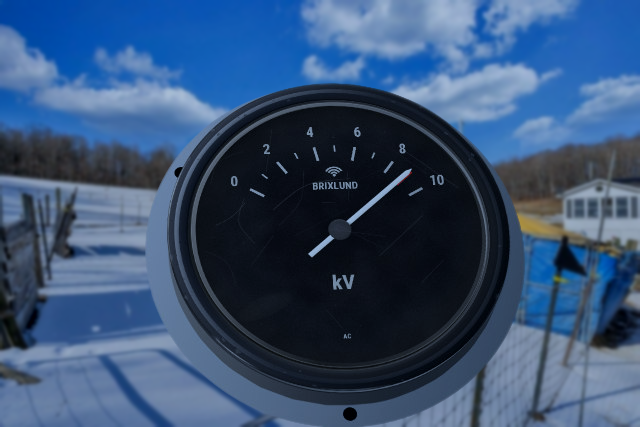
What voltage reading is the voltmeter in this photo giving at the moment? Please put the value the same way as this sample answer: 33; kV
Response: 9; kV
